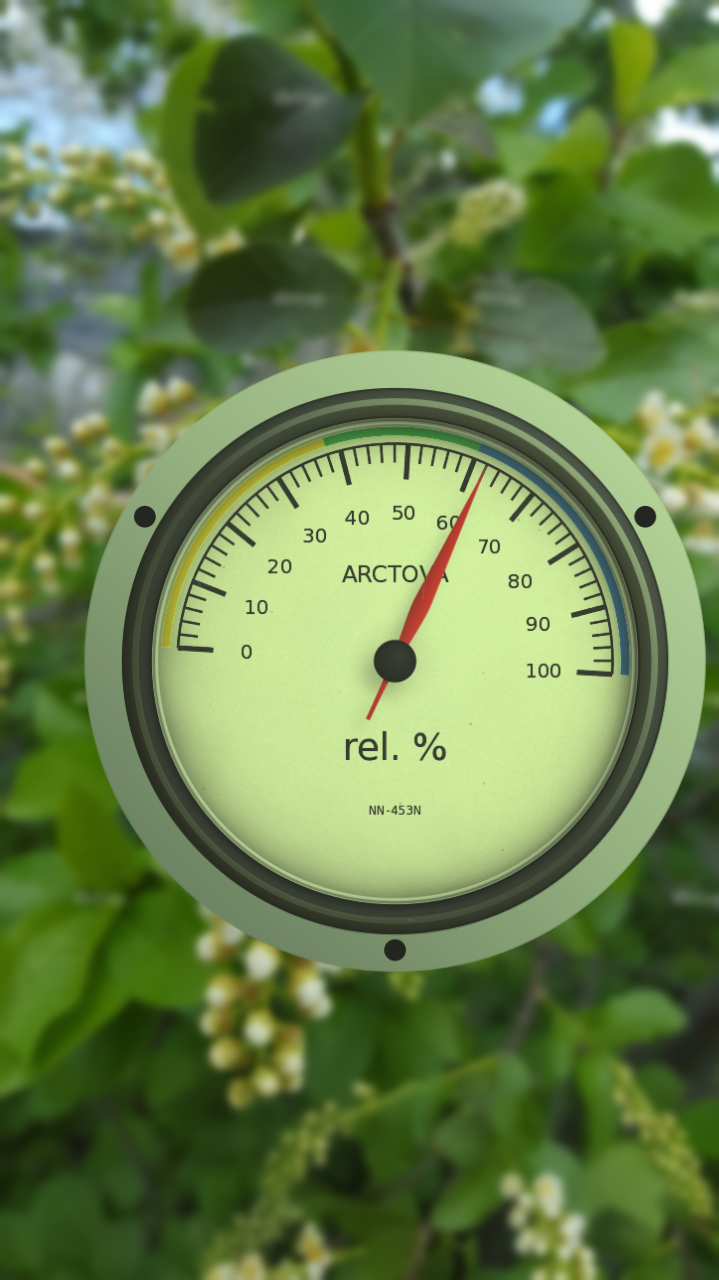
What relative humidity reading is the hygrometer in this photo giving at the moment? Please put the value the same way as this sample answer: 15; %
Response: 62; %
